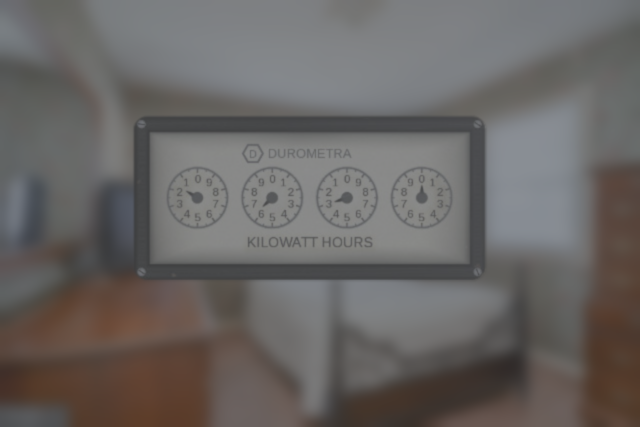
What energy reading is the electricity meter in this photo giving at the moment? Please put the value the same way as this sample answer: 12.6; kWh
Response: 1630; kWh
